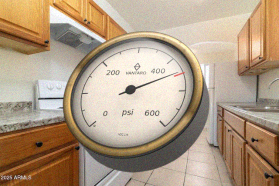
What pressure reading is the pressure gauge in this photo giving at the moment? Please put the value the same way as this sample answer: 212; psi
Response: 450; psi
